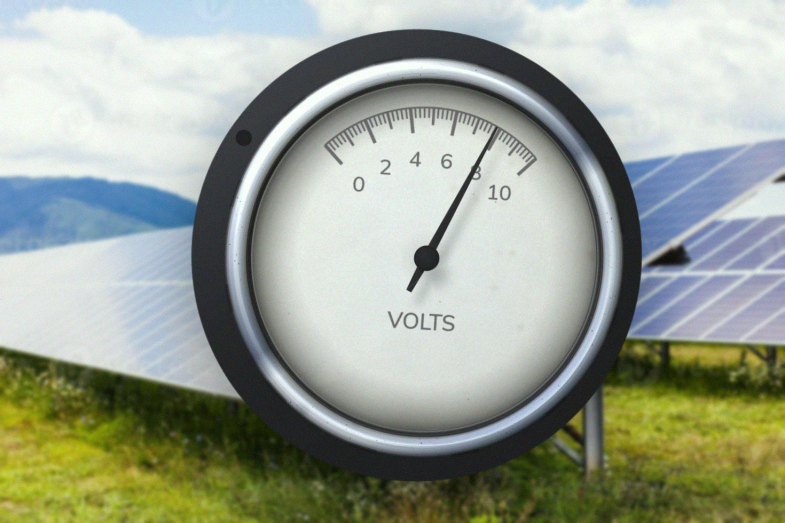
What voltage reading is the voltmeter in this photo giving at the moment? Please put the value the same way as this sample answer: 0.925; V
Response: 7.8; V
